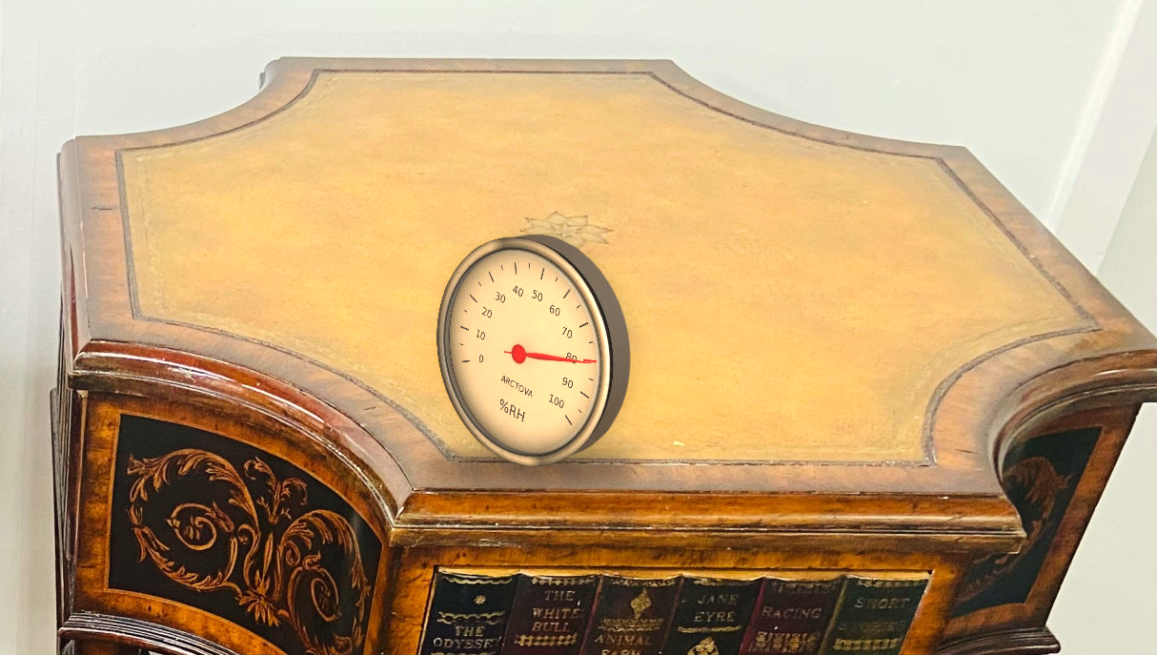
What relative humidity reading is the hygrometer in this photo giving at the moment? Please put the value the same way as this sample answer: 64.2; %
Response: 80; %
